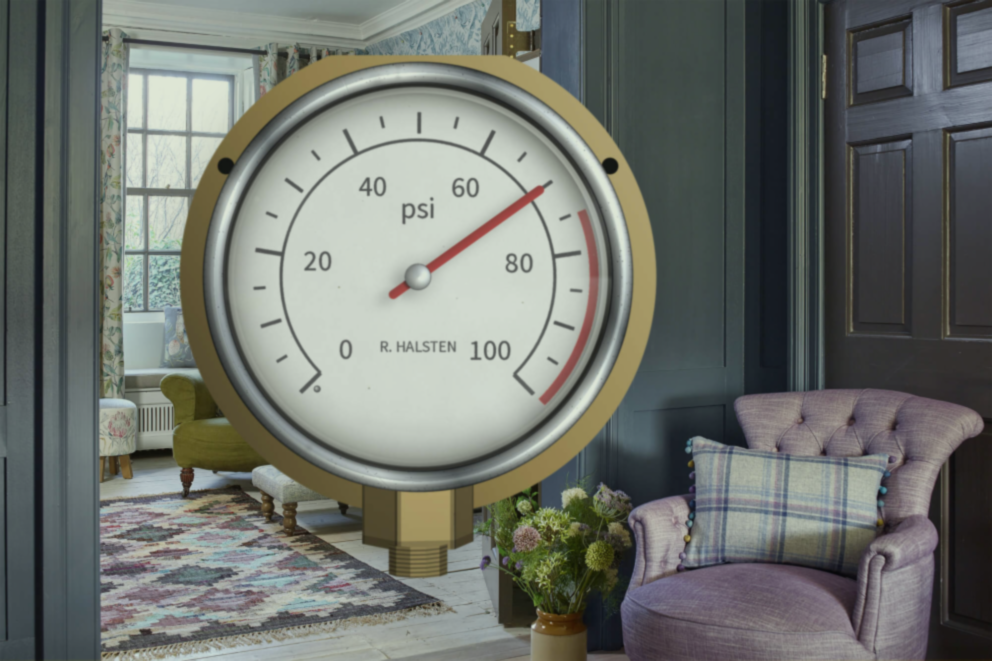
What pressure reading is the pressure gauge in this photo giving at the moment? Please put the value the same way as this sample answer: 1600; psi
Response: 70; psi
